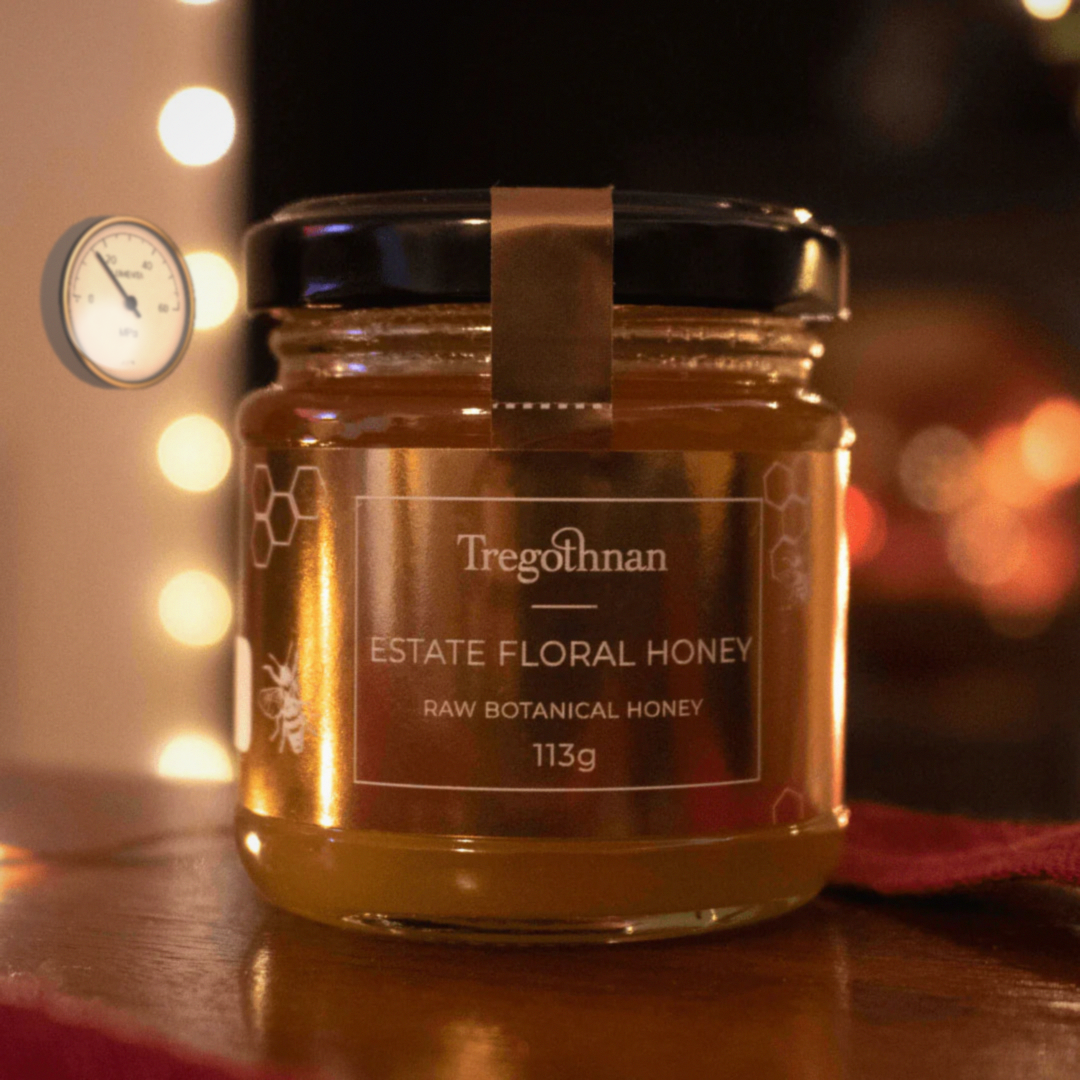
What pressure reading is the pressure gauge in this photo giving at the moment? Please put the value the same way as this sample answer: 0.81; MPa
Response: 15; MPa
